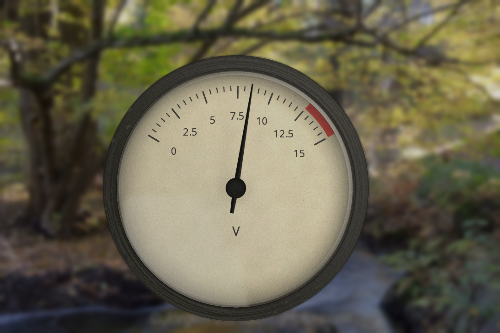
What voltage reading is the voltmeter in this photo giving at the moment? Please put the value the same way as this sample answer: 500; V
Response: 8.5; V
